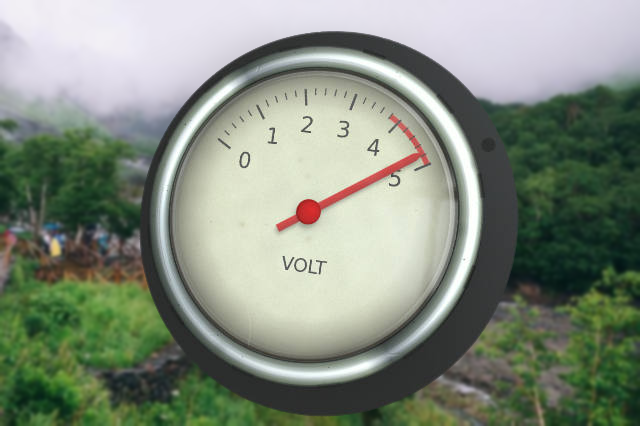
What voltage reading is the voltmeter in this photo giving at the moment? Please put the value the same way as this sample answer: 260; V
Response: 4.8; V
